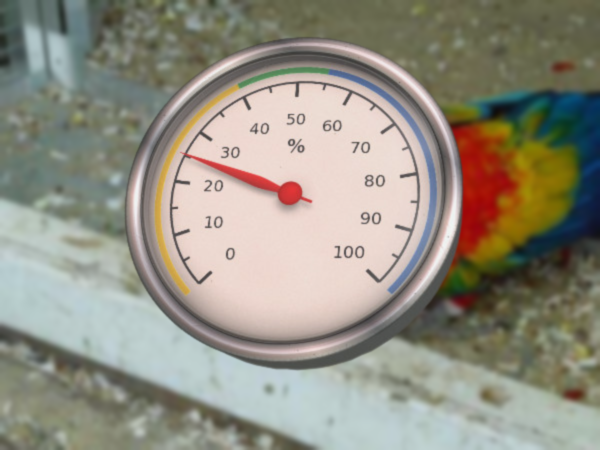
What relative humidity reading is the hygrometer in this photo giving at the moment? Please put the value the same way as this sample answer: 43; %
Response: 25; %
